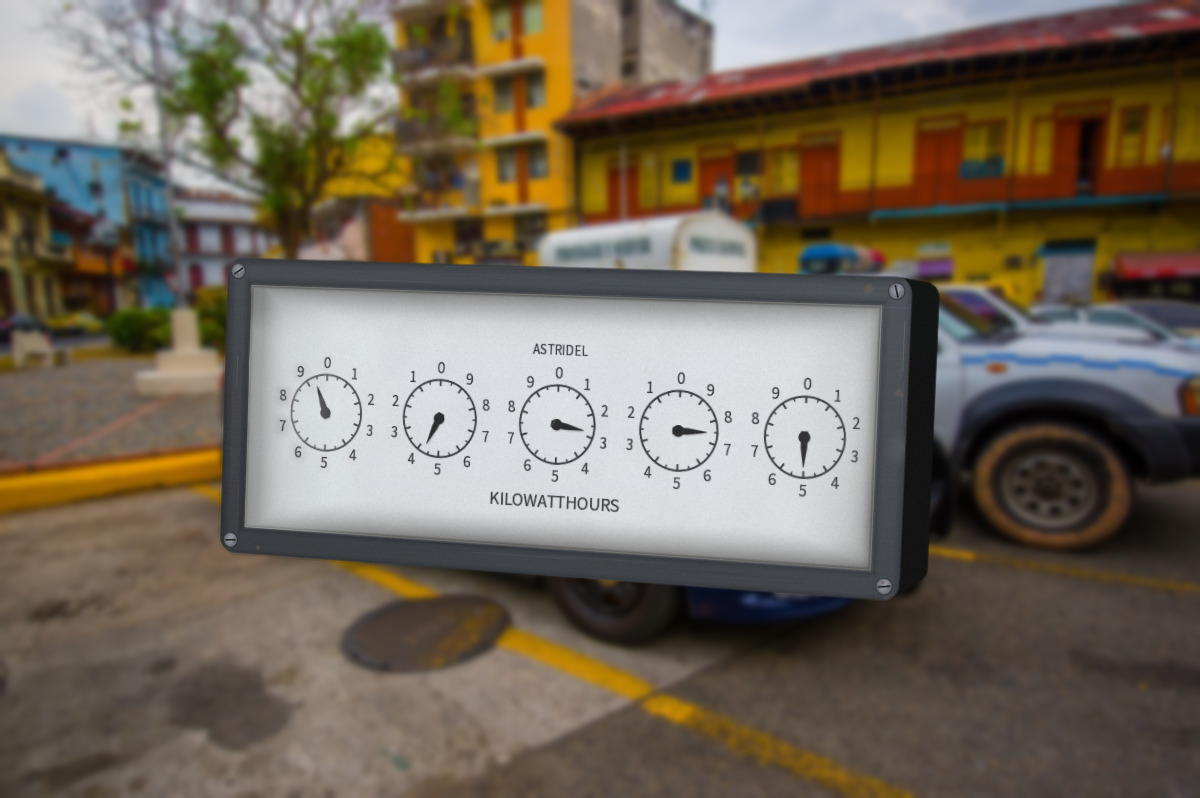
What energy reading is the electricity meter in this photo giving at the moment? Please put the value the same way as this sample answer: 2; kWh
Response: 94275; kWh
